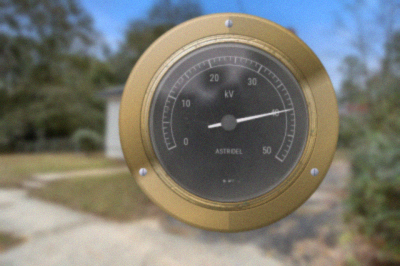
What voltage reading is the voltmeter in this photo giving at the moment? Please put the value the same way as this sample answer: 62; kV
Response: 40; kV
